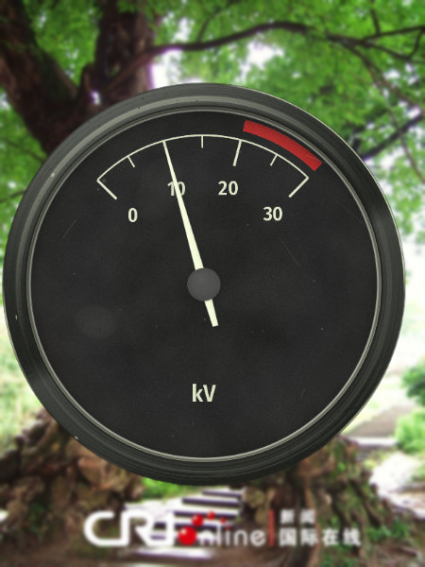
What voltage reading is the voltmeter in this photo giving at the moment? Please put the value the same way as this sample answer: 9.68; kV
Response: 10; kV
